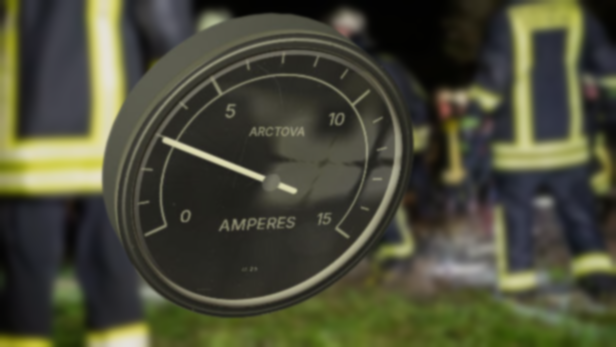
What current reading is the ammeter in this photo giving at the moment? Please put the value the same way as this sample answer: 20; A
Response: 3; A
